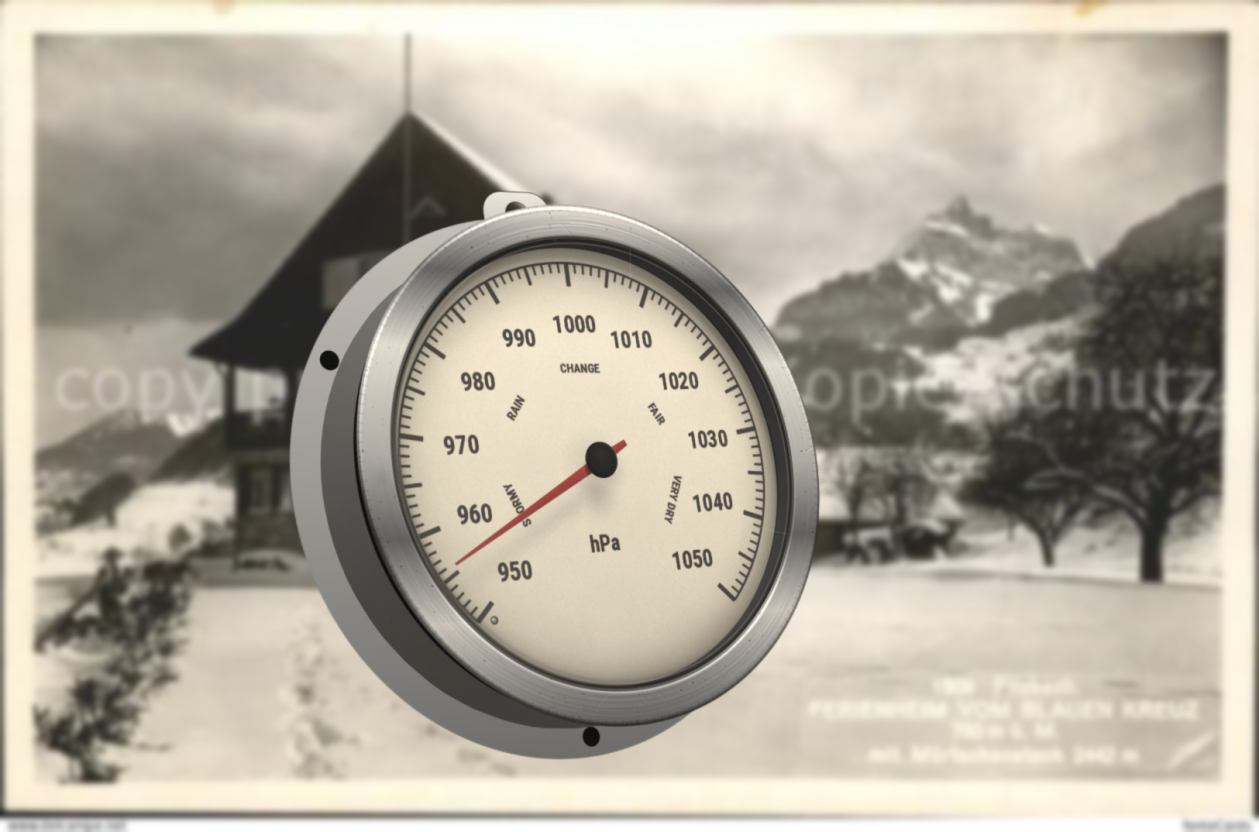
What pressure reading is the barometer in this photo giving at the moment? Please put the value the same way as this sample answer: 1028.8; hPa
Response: 956; hPa
